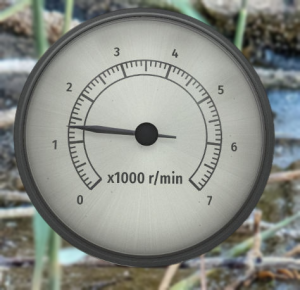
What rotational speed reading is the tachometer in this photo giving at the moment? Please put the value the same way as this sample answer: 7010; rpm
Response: 1300; rpm
